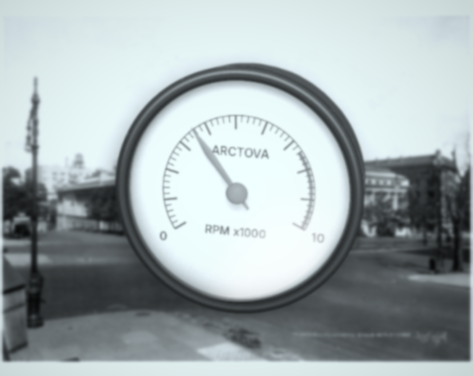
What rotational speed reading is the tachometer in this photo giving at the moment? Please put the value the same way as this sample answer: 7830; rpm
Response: 3600; rpm
